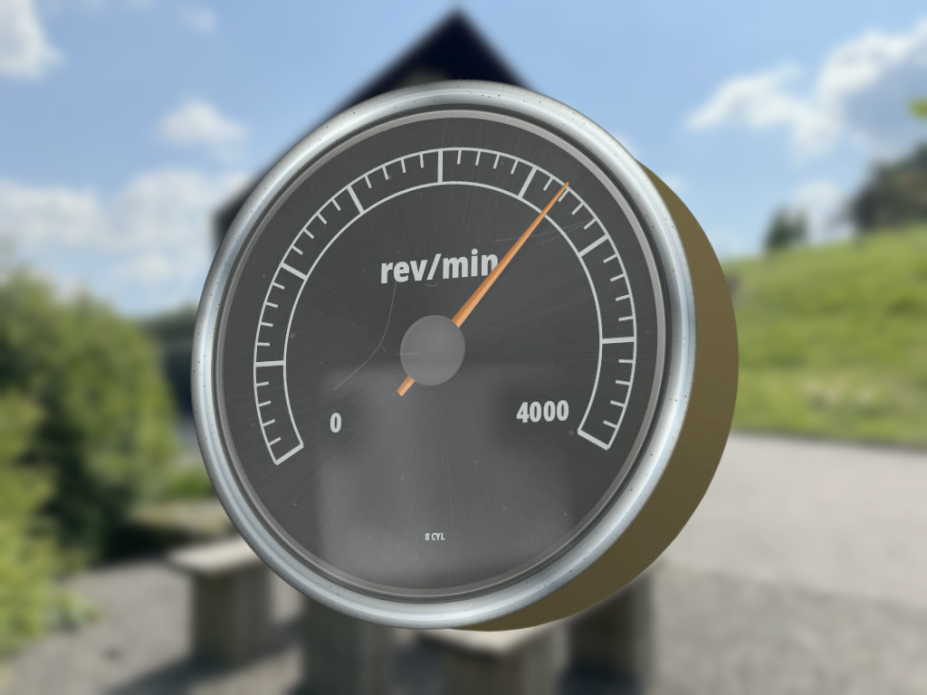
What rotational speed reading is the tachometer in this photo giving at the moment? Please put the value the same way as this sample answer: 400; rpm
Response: 2700; rpm
